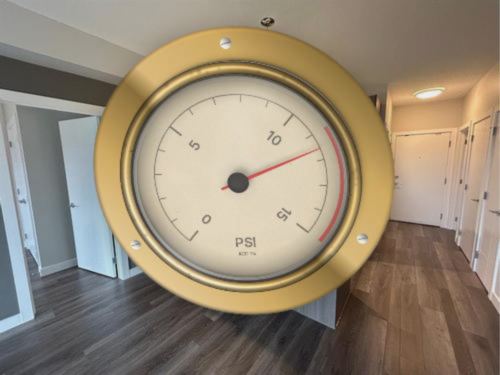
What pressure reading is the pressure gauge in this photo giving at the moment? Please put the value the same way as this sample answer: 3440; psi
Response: 11.5; psi
